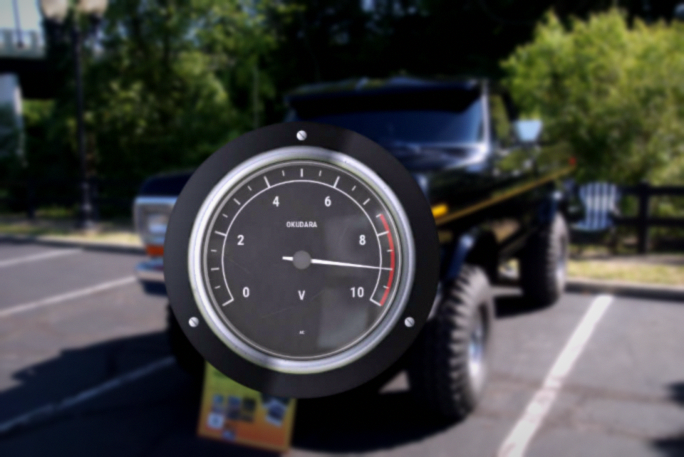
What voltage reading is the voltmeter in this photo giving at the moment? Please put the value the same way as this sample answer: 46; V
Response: 9; V
